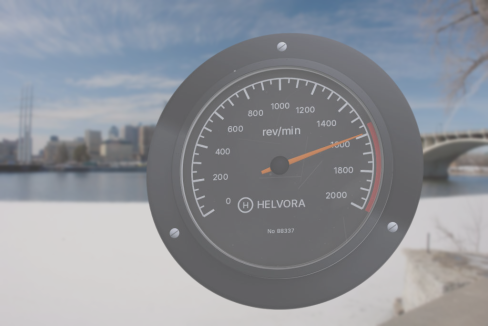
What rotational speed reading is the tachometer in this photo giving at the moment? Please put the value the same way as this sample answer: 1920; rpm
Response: 1600; rpm
